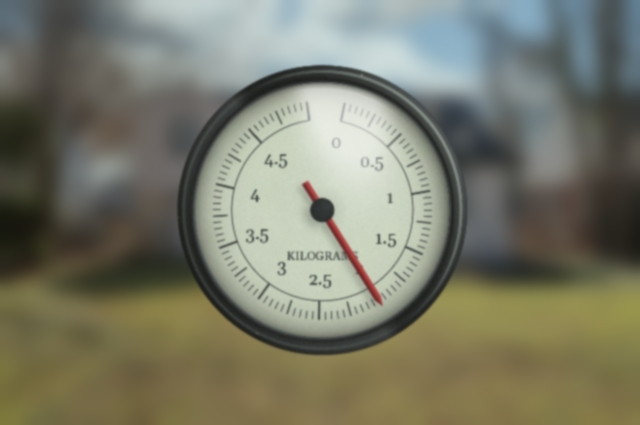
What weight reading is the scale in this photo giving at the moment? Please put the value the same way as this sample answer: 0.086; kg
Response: 2; kg
